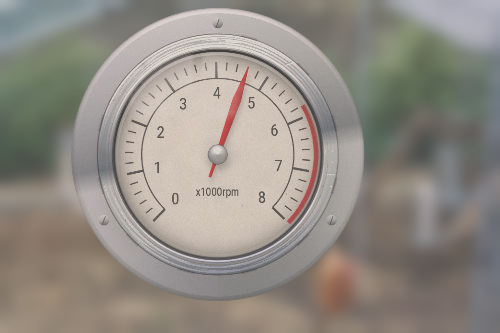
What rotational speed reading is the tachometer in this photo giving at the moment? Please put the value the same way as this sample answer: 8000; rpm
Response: 4600; rpm
